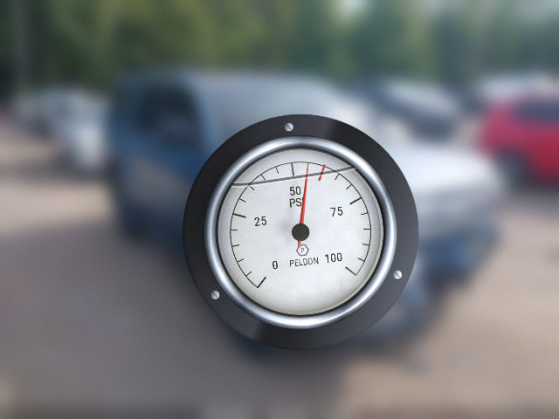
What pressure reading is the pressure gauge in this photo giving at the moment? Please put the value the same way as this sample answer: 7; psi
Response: 55; psi
